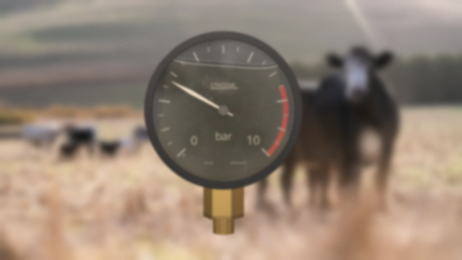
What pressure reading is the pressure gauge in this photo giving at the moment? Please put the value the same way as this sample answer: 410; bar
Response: 2.75; bar
